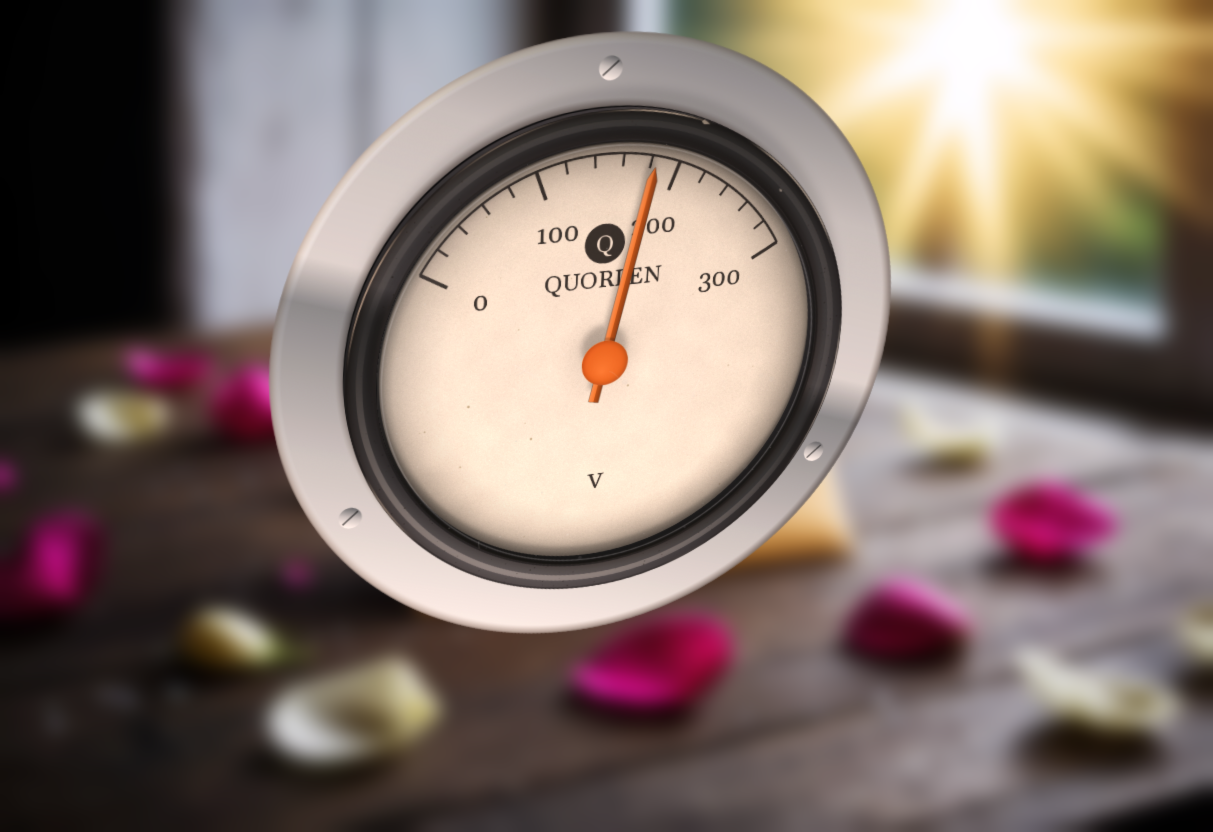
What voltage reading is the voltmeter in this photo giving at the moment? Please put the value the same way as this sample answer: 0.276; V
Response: 180; V
